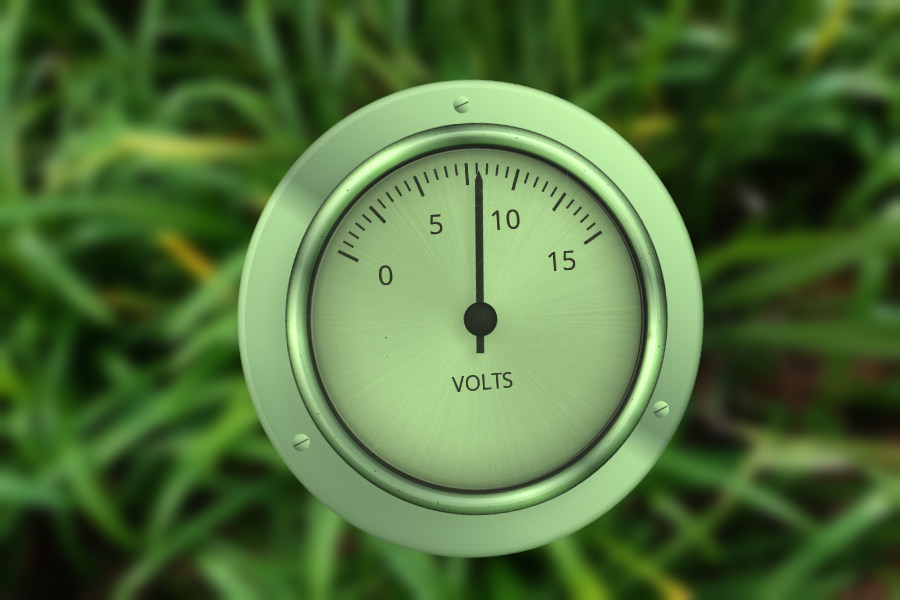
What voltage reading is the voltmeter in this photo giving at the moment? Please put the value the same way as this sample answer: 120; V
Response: 8; V
